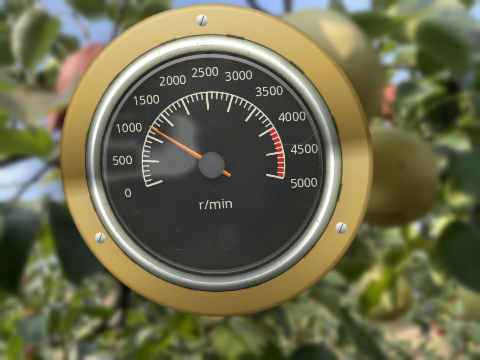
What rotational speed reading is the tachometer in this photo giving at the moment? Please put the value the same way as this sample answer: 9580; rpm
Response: 1200; rpm
